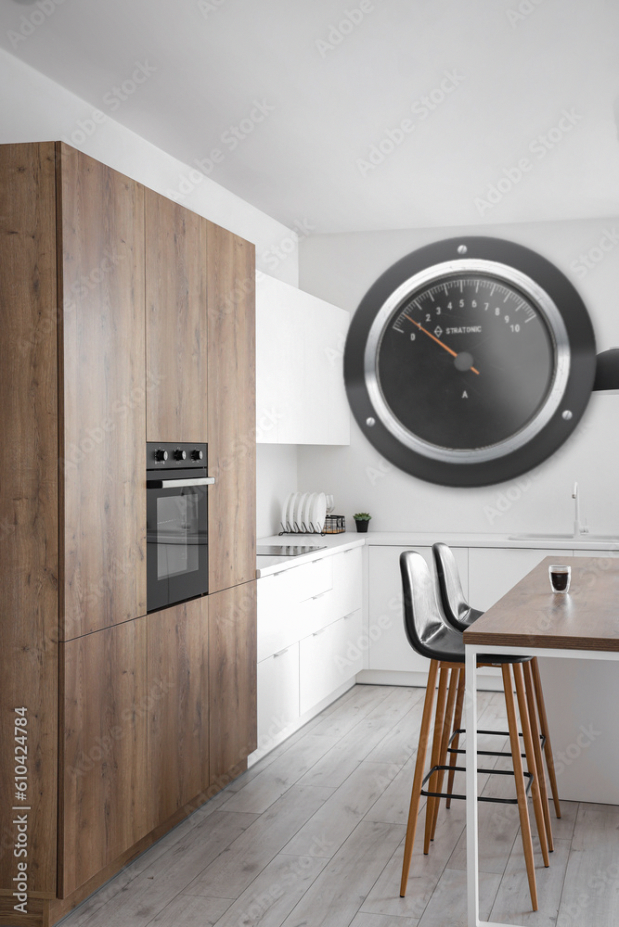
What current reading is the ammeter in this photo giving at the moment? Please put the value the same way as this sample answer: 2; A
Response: 1; A
